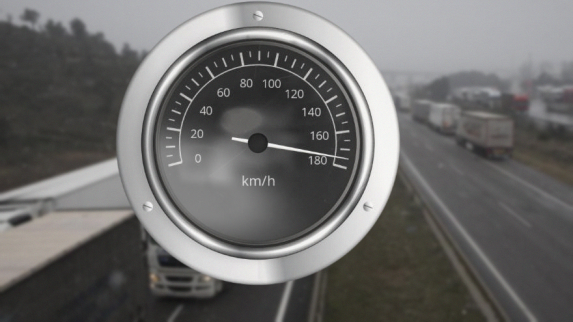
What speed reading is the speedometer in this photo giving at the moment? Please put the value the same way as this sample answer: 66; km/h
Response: 175; km/h
